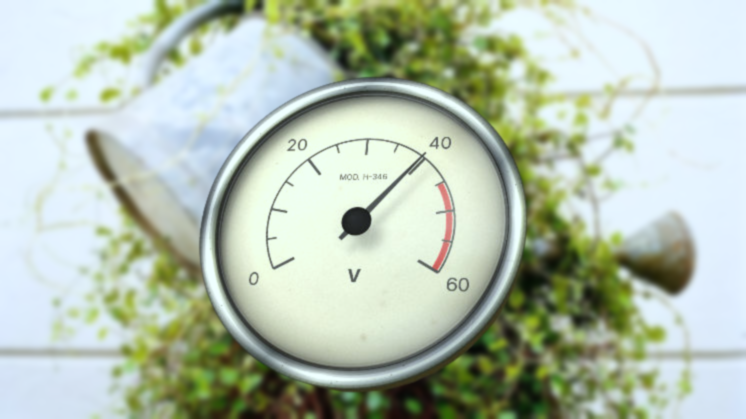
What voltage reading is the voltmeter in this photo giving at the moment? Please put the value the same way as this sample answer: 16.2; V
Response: 40; V
